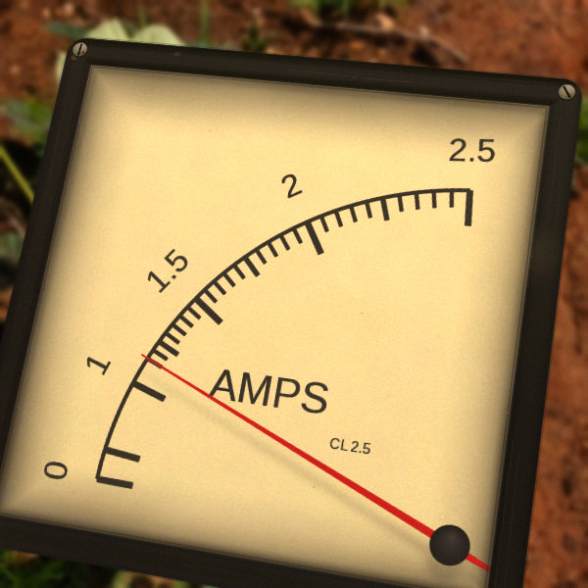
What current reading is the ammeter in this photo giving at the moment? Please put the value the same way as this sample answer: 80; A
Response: 1.15; A
